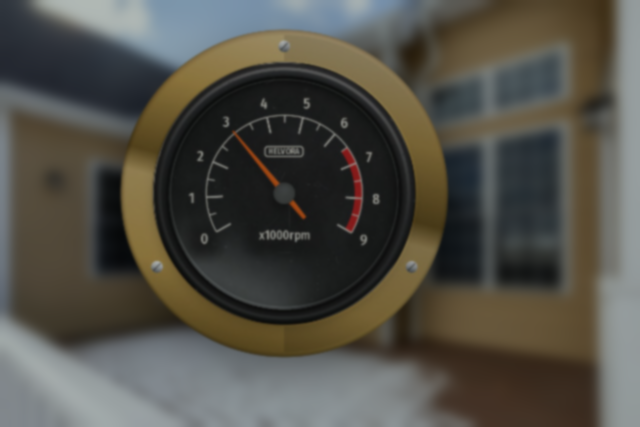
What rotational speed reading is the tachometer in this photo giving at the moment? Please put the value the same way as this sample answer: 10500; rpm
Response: 3000; rpm
